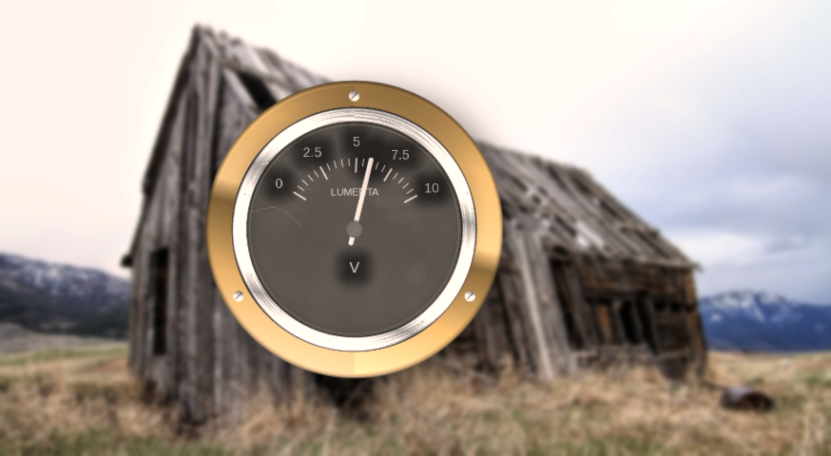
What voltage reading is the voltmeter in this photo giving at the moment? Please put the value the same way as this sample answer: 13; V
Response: 6; V
